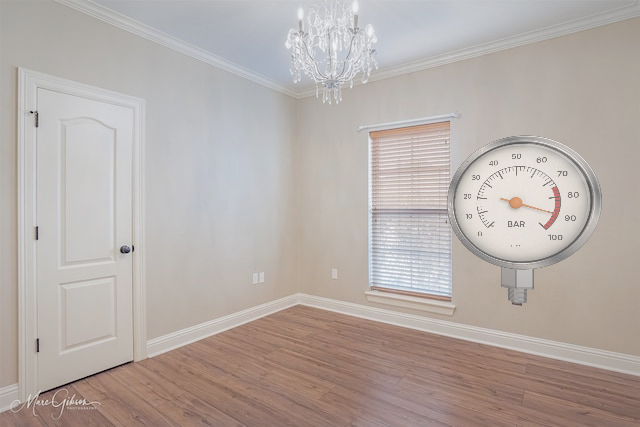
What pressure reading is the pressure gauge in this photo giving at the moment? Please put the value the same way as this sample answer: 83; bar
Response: 90; bar
